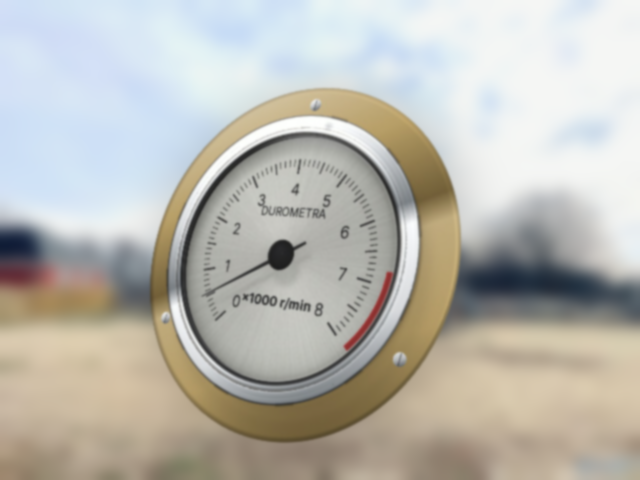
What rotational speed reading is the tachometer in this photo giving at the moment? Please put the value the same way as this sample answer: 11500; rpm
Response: 500; rpm
